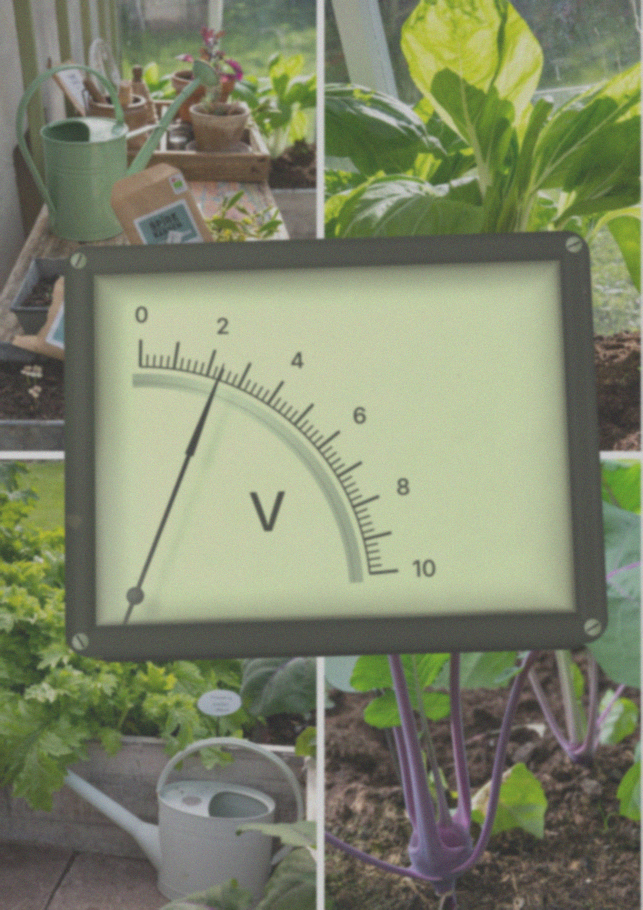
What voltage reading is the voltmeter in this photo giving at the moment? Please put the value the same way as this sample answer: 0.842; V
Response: 2.4; V
